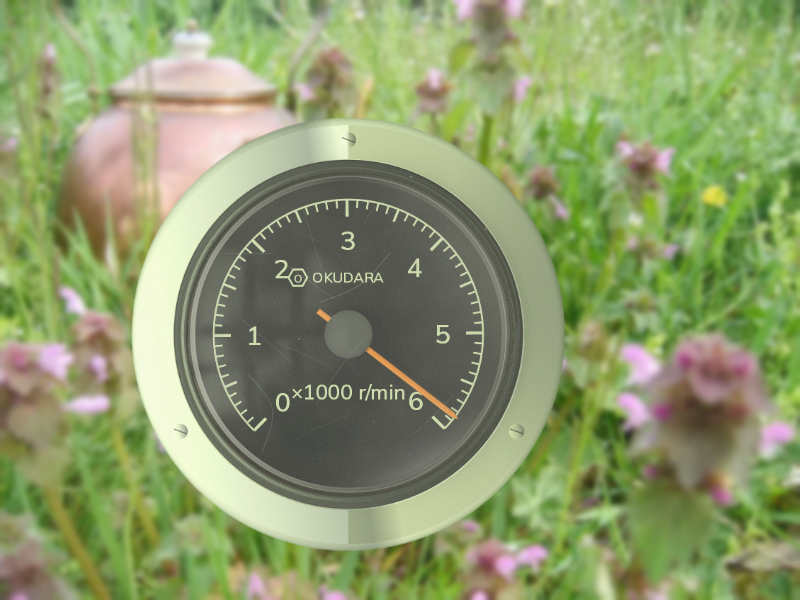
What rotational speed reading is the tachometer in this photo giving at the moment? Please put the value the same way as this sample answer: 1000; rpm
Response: 5850; rpm
